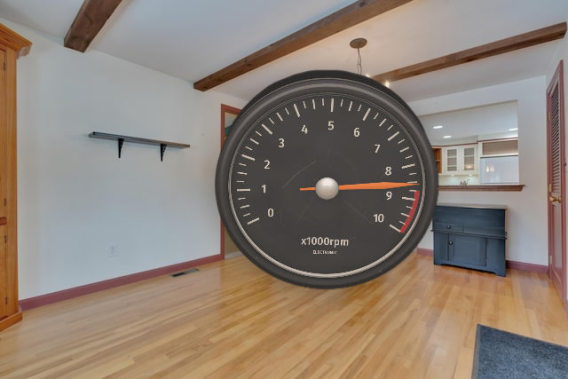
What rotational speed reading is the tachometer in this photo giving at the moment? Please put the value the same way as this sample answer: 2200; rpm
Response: 8500; rpm
